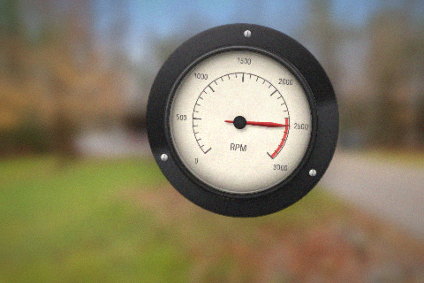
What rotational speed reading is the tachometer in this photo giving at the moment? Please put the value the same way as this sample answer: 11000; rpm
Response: 2500; rpm
